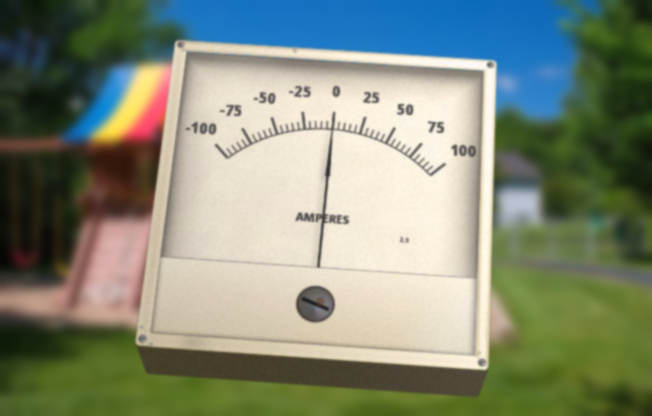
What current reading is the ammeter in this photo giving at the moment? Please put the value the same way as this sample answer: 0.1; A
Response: 0; A
